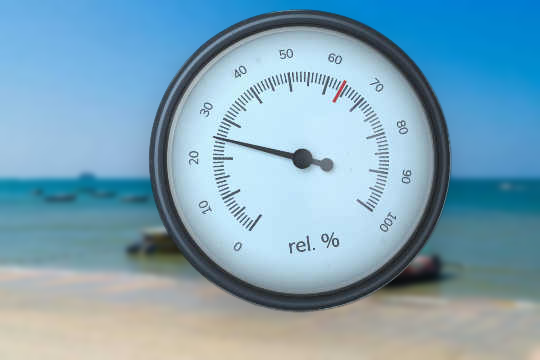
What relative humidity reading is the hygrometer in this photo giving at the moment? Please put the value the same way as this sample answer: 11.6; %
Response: 25; %
